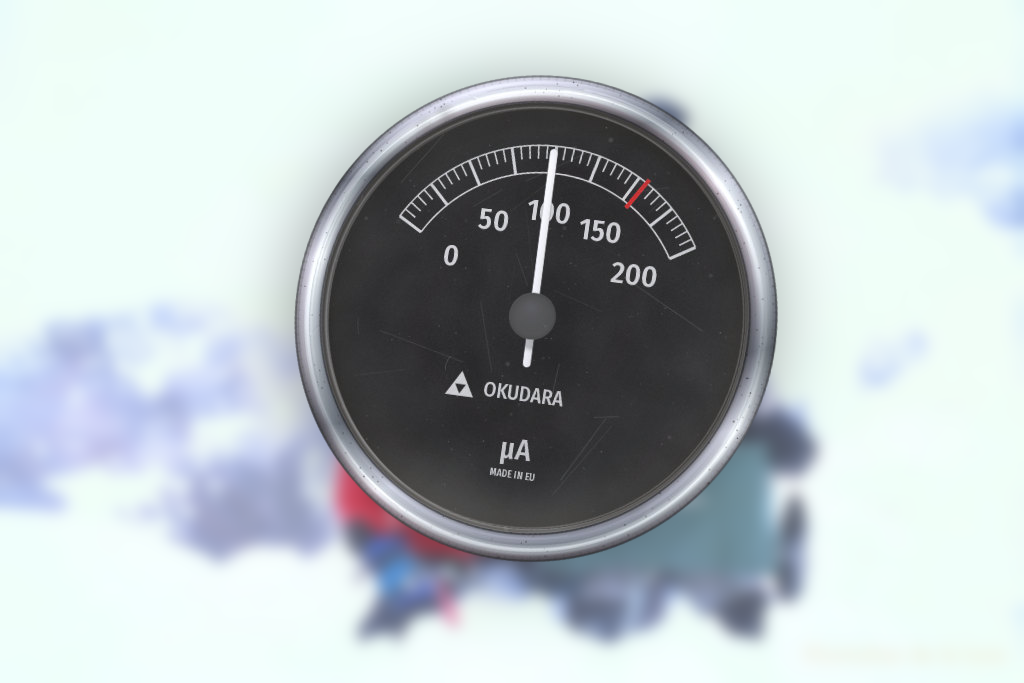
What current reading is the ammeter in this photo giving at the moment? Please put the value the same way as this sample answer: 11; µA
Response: 100; µA
